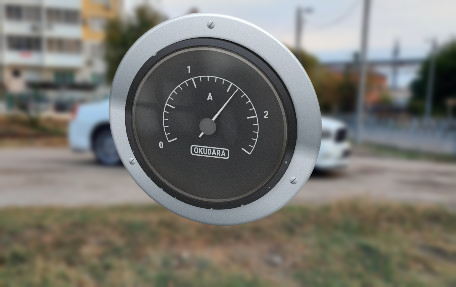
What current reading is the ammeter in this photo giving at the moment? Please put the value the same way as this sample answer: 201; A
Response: 1.6; A
